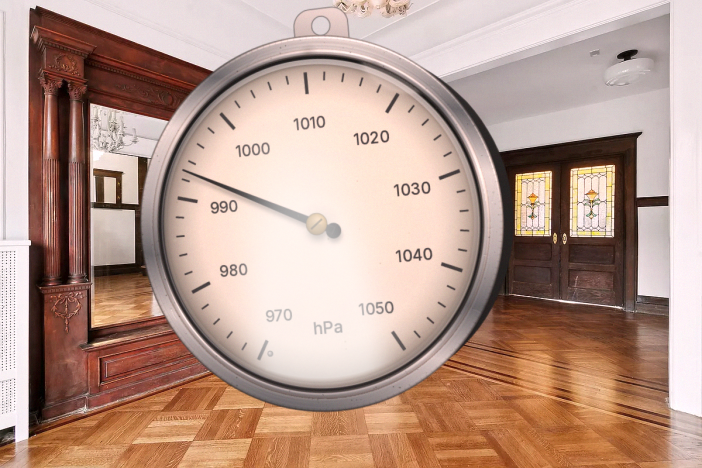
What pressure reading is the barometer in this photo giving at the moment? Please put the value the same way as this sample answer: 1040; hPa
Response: 993; hPa
